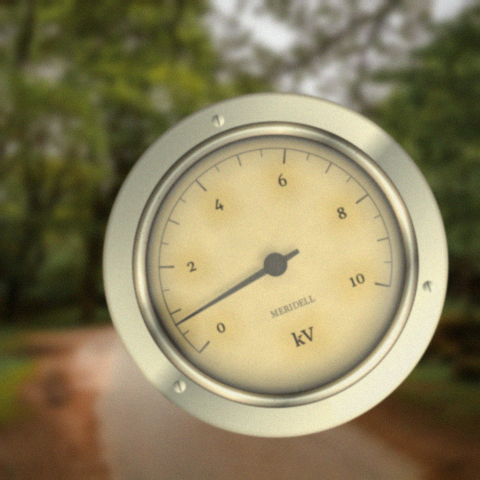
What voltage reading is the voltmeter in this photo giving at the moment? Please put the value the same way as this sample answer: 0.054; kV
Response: 0.75; kV
